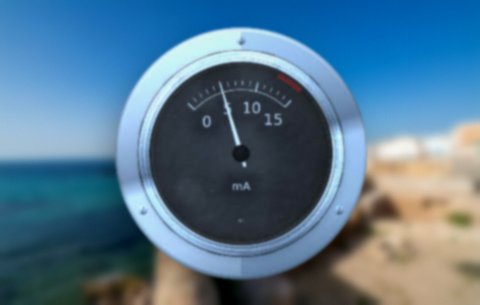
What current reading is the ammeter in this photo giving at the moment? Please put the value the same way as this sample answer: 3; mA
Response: 5; mA
